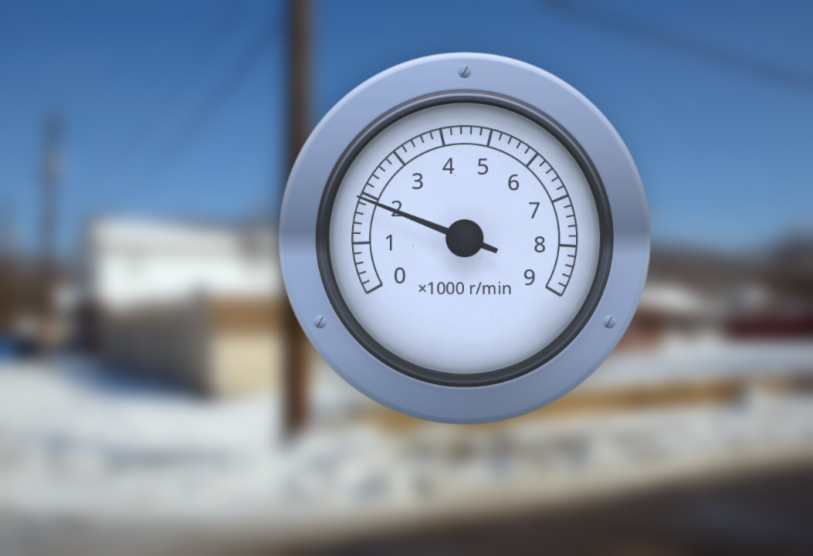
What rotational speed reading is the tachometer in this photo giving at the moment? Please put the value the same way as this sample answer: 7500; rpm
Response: 1900; rpm
